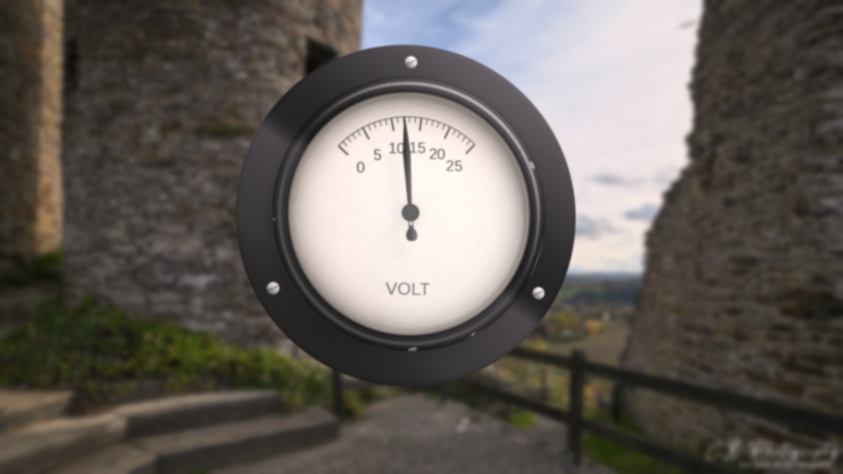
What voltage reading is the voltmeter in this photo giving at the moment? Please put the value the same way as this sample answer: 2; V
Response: 12; V
